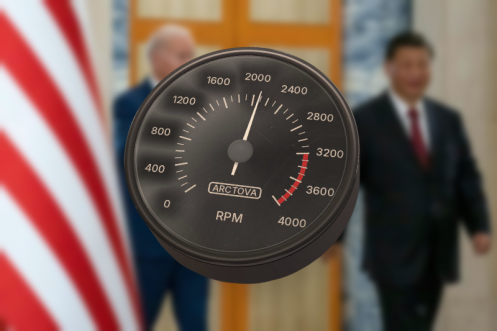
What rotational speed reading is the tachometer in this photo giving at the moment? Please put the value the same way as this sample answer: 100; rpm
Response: 2100; rpm
